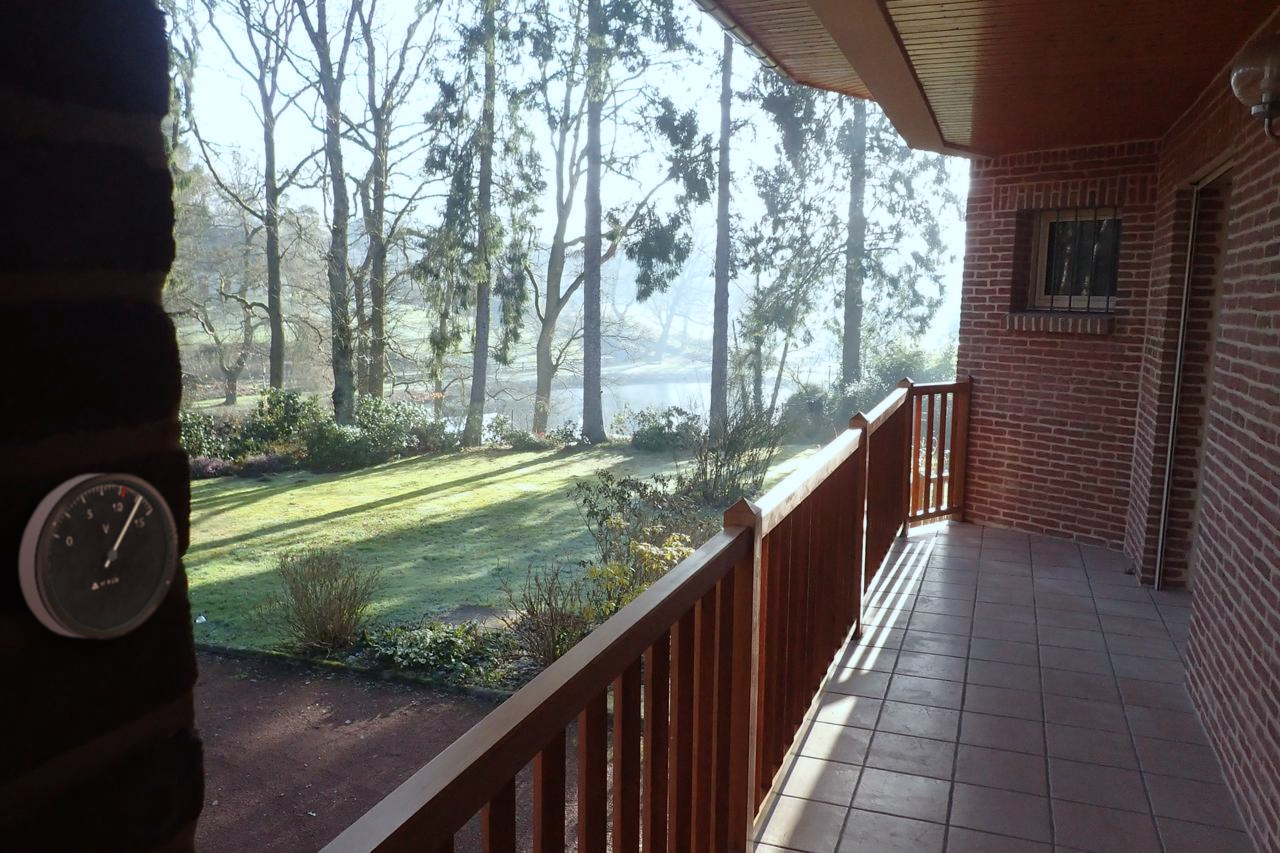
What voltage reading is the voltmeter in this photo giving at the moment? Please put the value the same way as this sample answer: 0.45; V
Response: 12.5; V
